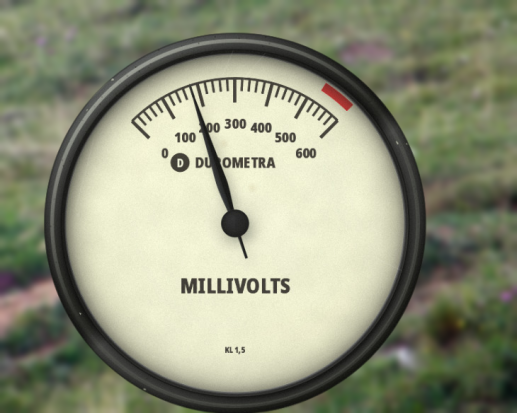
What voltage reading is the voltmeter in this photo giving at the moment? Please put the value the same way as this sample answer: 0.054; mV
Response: 180; mV
